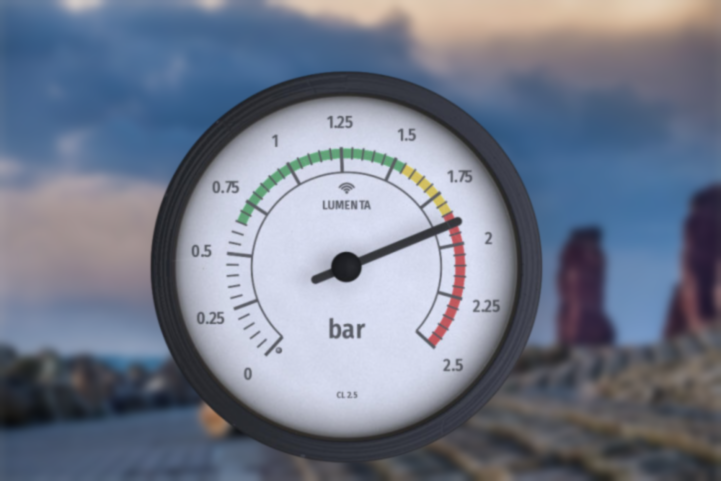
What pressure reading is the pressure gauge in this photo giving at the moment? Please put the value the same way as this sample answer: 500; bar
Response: 1.9; bar
